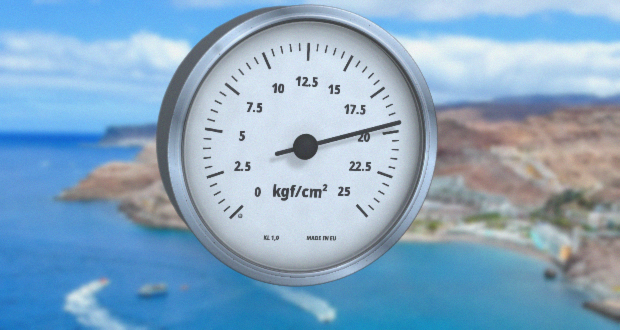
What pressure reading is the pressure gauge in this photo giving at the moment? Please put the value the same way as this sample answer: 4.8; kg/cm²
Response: 19.5; kg/cm²
